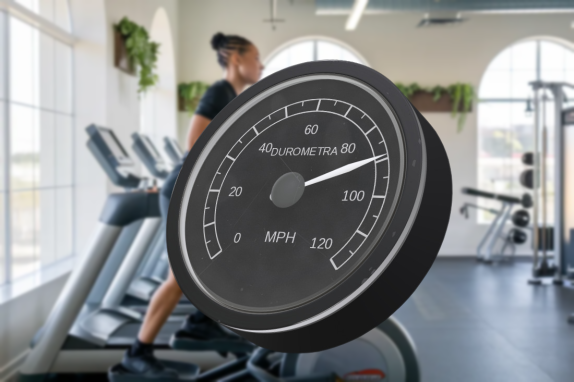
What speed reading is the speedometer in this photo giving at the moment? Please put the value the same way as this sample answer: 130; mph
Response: 90; mph
